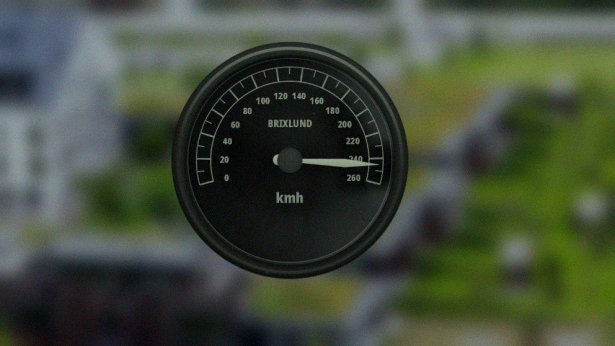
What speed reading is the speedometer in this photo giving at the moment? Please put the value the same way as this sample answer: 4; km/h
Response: 245; km/h
